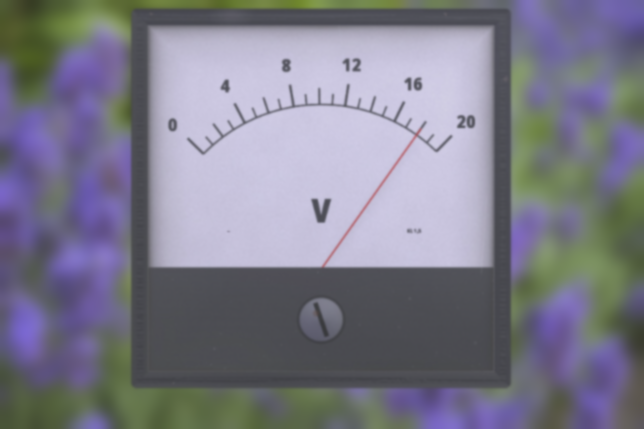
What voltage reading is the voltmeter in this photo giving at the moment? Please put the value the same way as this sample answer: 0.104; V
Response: 18; V
